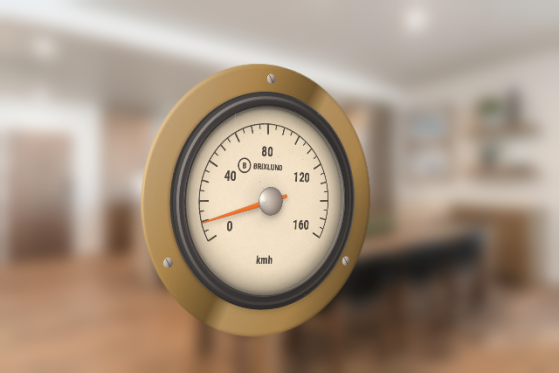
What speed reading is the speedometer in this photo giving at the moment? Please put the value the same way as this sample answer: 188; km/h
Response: 10; km/h
